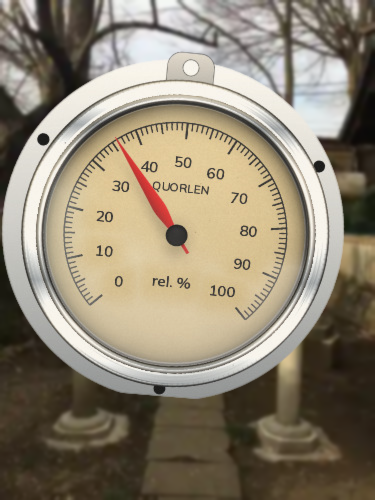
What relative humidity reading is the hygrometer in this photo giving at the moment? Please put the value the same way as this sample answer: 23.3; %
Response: 36; %
